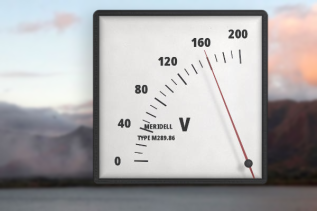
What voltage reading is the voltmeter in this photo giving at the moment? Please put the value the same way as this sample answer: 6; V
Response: 160; V
